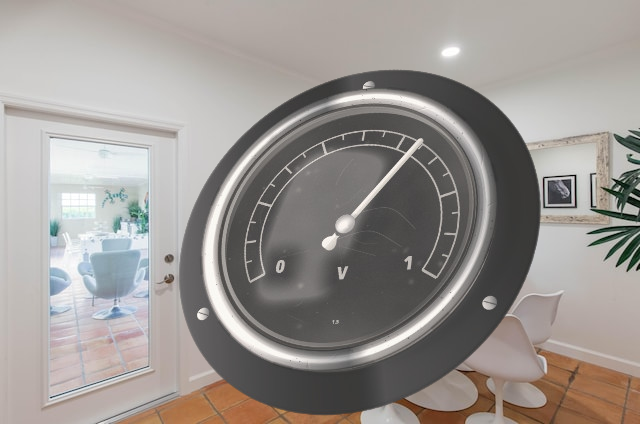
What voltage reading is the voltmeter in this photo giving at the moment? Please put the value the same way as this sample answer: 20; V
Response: 0.65; V
